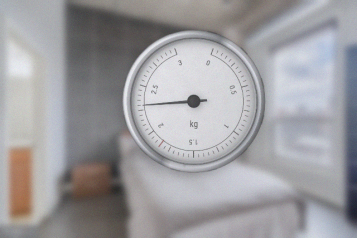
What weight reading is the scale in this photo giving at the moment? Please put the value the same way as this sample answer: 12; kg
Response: 2.3; kg
